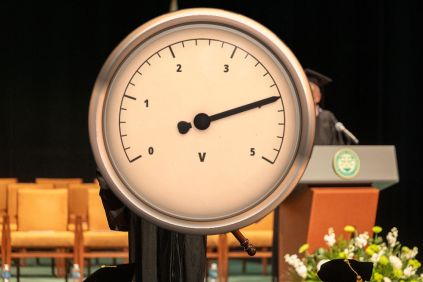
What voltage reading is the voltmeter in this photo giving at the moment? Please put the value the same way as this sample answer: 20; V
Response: 4; V
